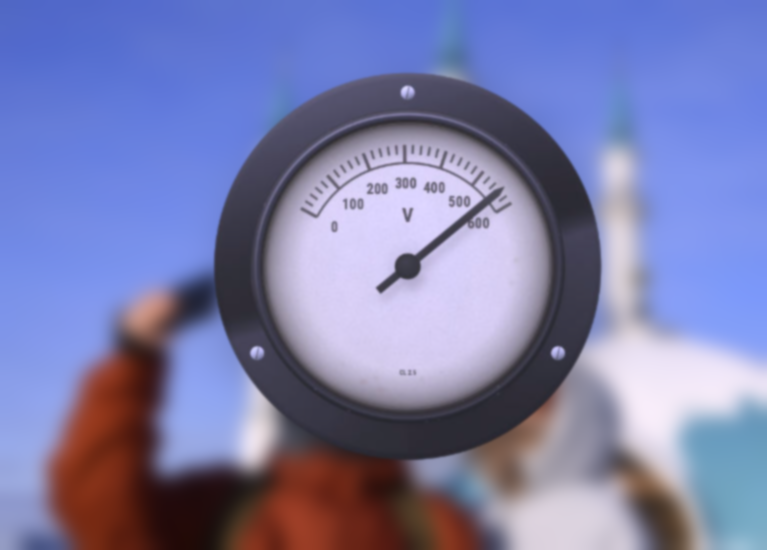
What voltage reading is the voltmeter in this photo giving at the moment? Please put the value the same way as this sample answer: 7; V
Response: 560; V
